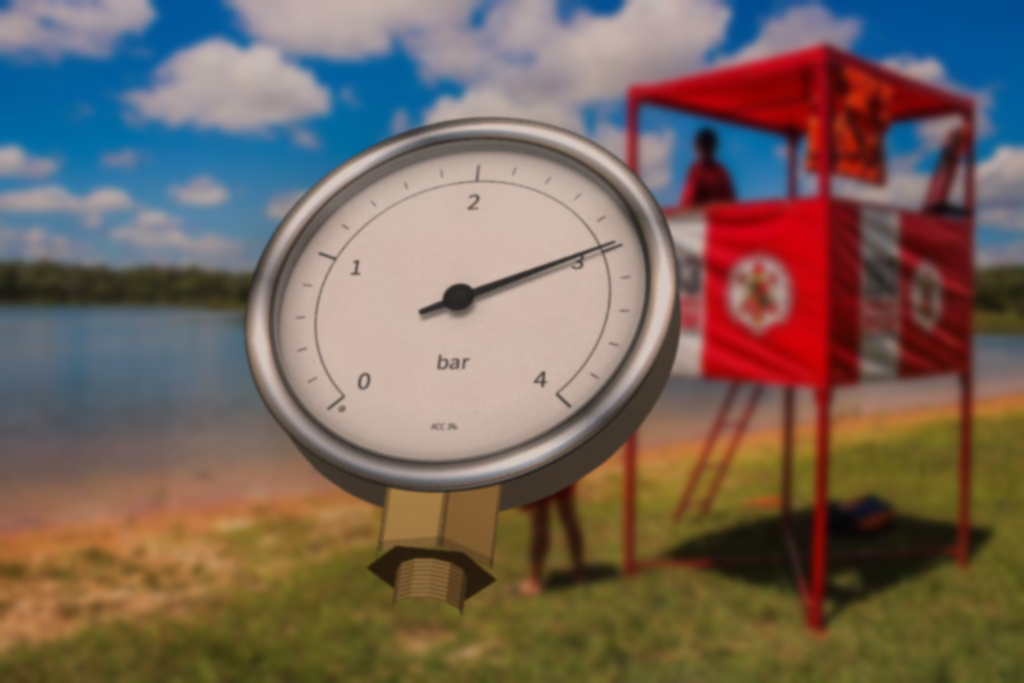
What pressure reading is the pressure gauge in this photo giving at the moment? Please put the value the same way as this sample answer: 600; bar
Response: 3; bar
